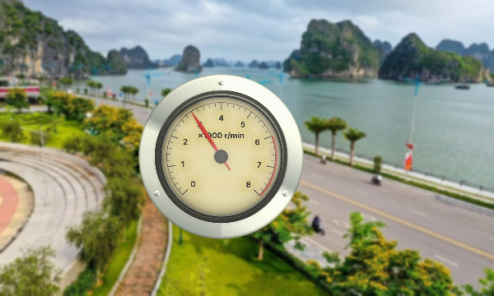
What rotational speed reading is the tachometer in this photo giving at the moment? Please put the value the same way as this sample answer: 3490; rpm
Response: 3000; rpm
